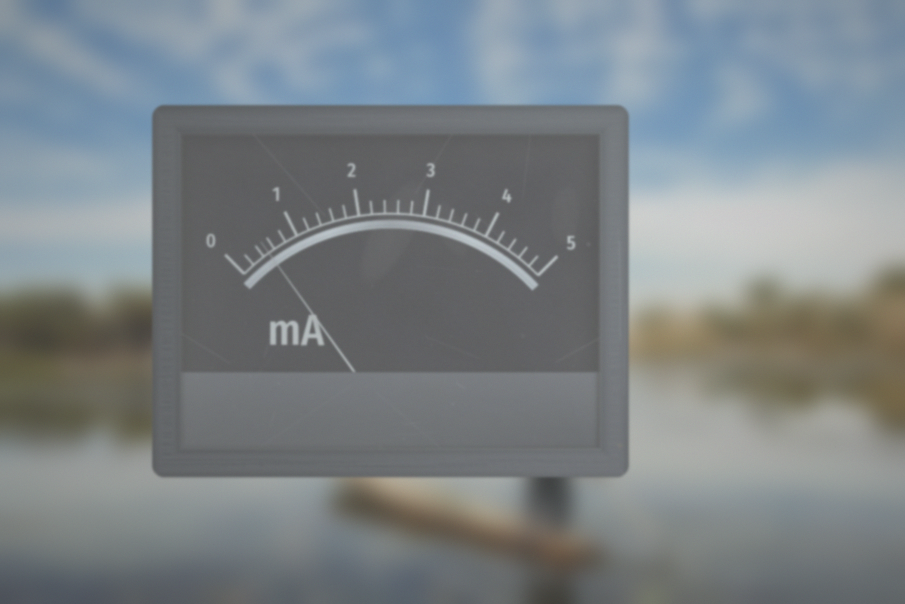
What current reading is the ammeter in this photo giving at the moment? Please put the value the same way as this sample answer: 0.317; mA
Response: 0.5; mA
